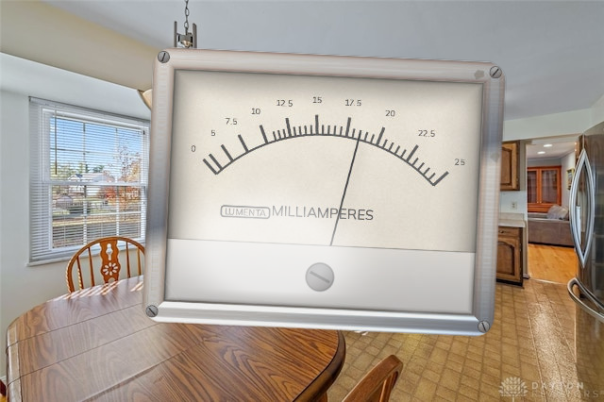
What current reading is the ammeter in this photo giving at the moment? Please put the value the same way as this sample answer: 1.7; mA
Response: 18.5; mA
